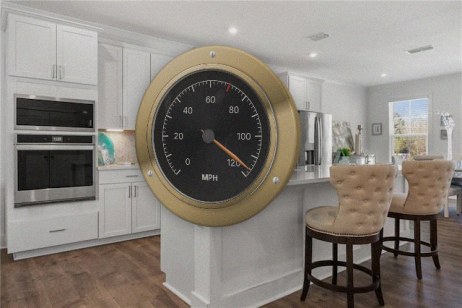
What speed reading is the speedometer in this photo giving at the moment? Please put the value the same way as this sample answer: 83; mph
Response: 116; mph
